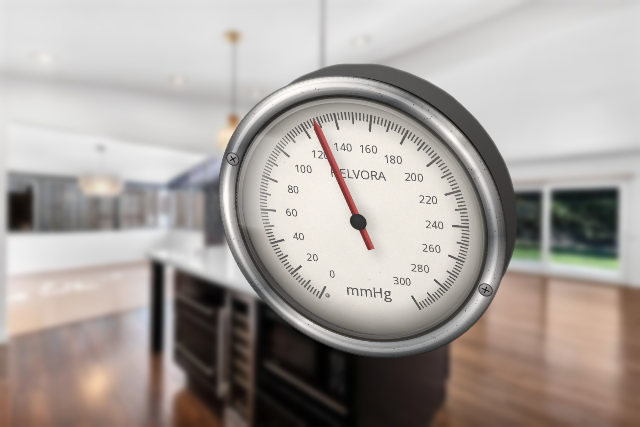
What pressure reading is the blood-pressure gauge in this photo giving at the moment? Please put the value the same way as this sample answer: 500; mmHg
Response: 130; mmHg
